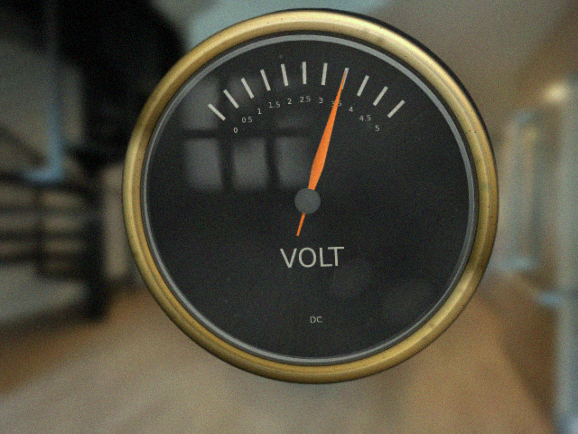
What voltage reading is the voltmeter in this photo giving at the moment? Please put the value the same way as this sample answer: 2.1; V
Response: 3.5; V
